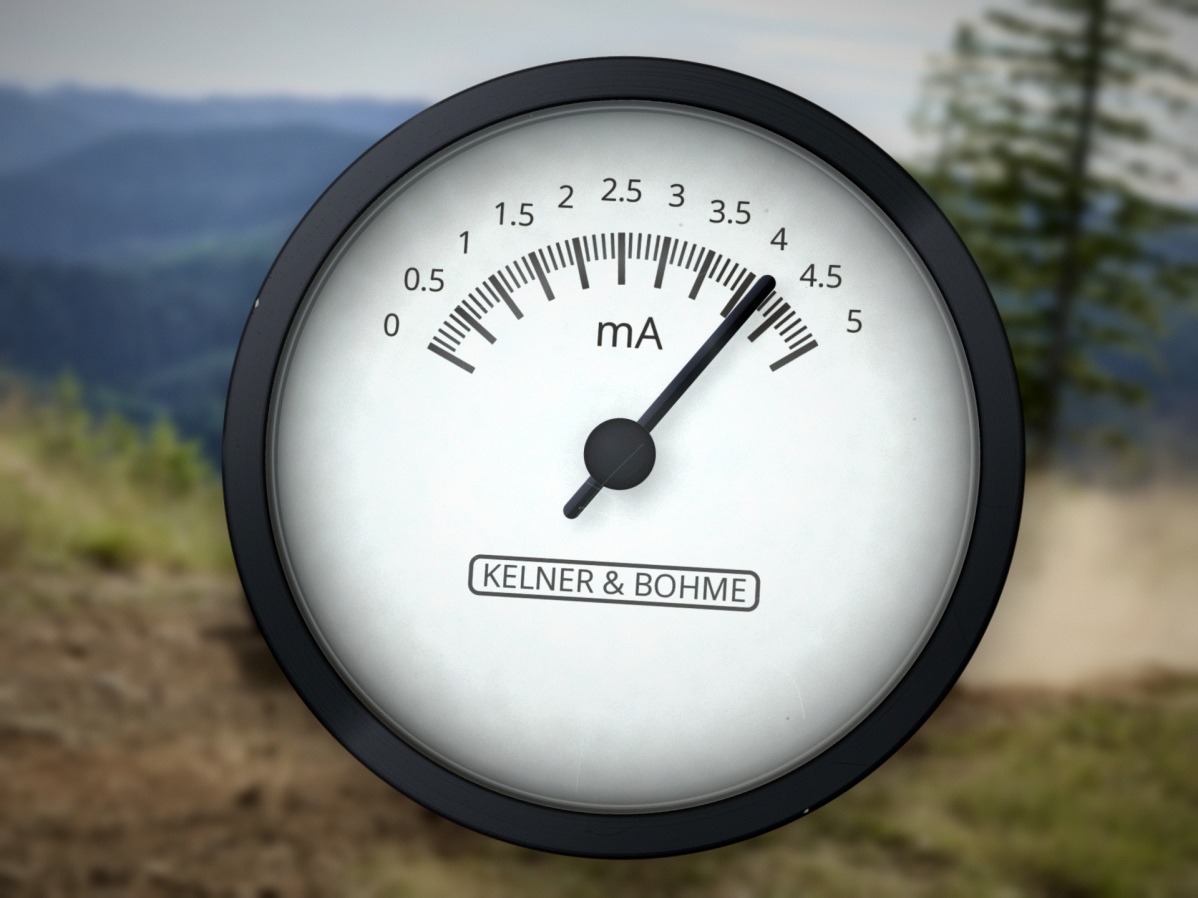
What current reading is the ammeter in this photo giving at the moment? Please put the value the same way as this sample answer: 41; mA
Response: 4.2; mA
